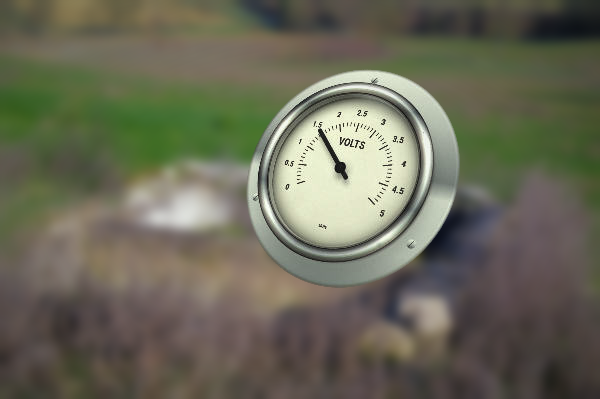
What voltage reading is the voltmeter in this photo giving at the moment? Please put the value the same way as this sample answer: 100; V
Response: 1.5; V
